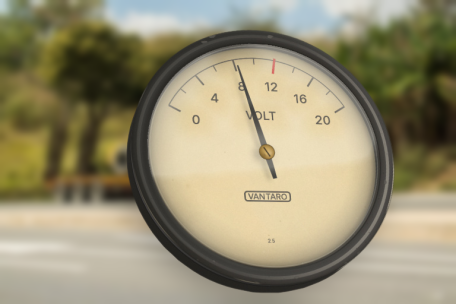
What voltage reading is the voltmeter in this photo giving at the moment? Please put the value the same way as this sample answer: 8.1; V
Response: 8; V
